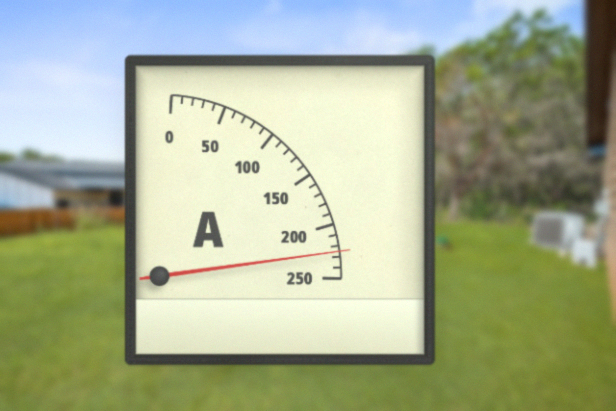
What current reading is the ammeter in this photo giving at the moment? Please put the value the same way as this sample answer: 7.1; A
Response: 225; A
